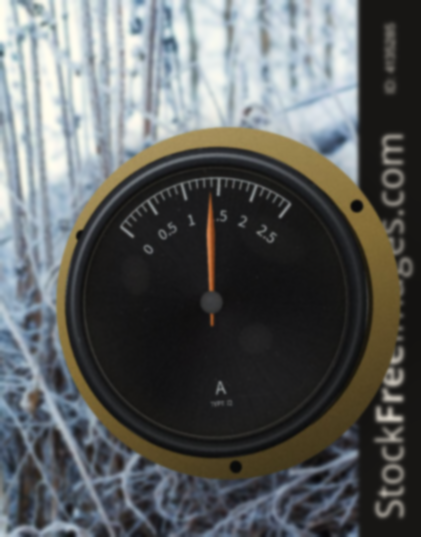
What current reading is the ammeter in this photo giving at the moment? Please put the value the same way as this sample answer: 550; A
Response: 1.4; A
